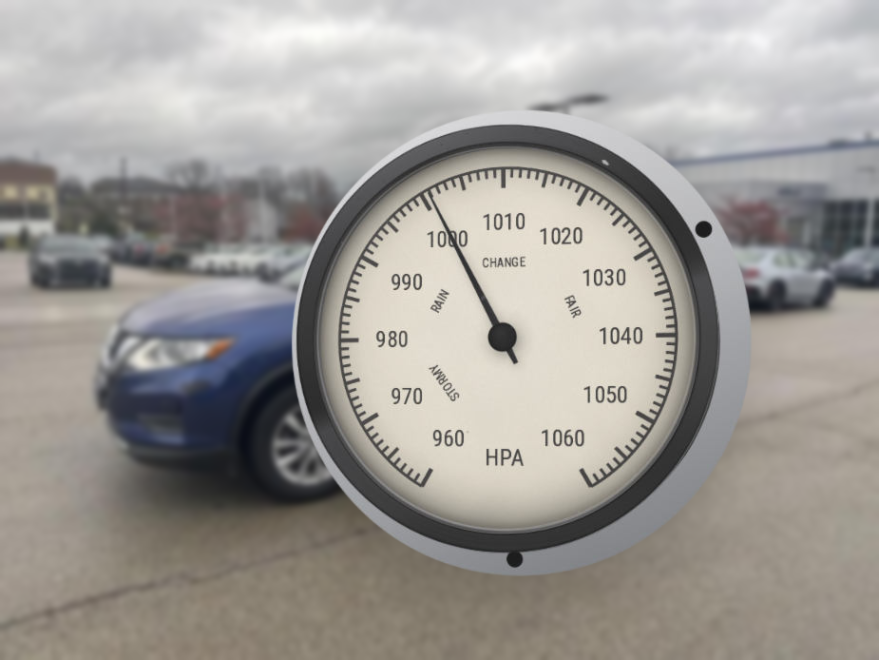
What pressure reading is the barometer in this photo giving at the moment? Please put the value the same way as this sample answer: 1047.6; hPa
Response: 1001; hPa
